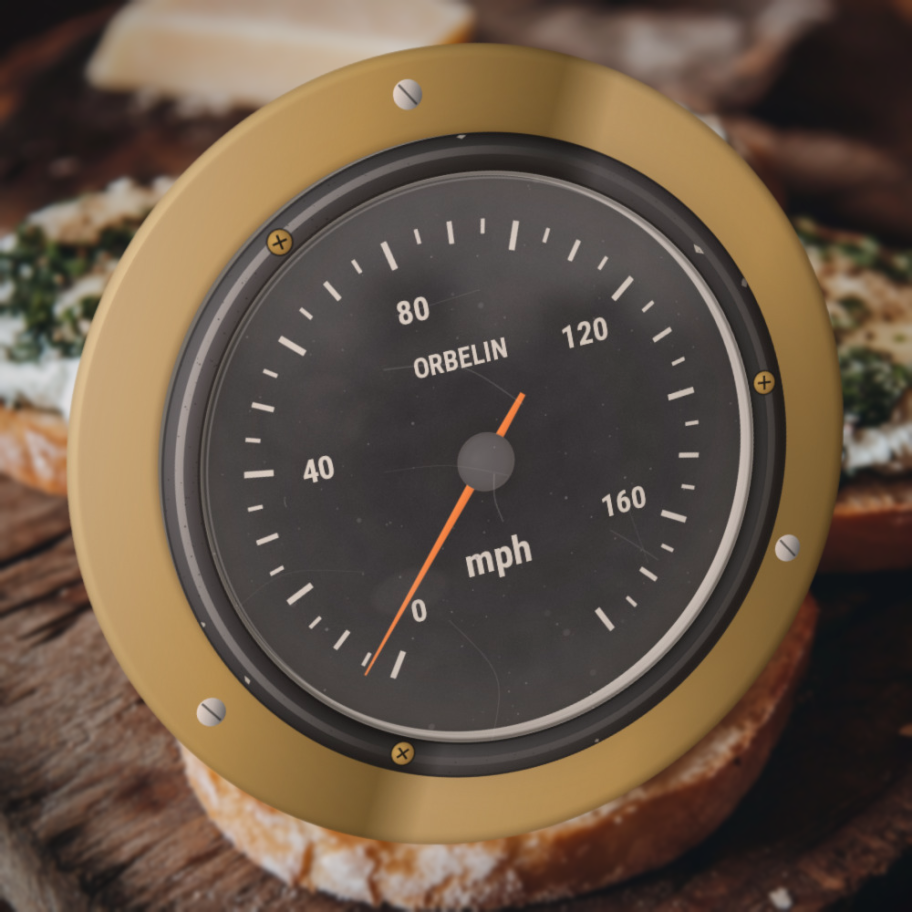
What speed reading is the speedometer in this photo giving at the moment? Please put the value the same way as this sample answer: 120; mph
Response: 5; mph
